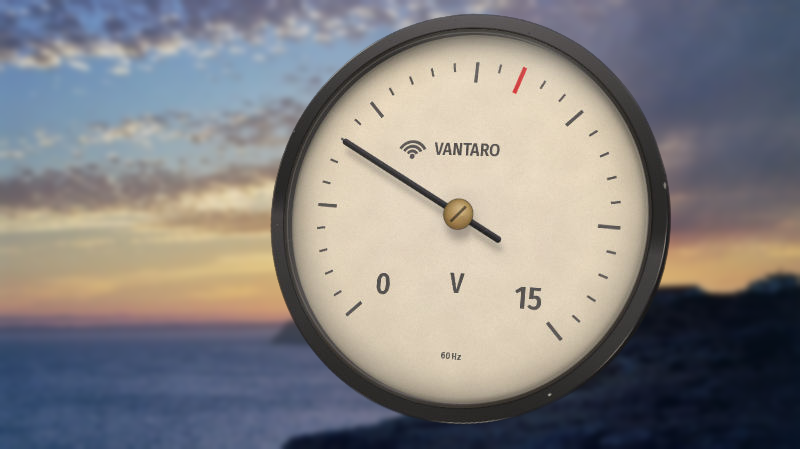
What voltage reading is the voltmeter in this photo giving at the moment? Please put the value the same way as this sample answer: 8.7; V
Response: 4; V
